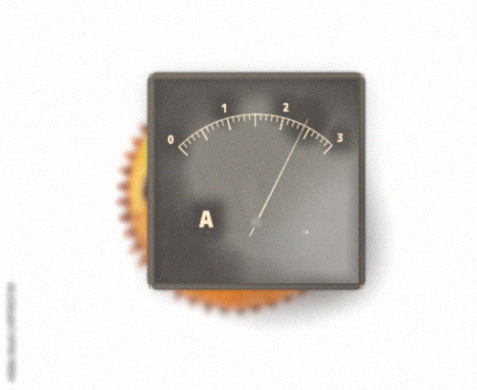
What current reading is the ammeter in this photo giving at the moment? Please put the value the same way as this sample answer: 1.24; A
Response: 2.4; A
